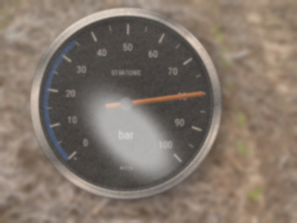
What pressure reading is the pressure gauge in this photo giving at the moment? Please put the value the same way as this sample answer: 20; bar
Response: 80; bar
